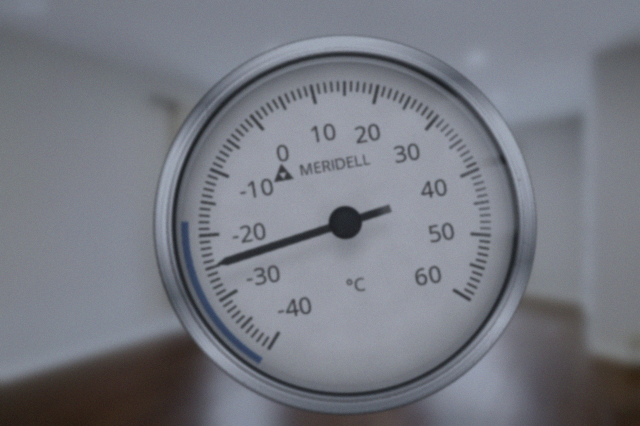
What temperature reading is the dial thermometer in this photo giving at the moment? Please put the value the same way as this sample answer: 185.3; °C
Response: -25; °C
